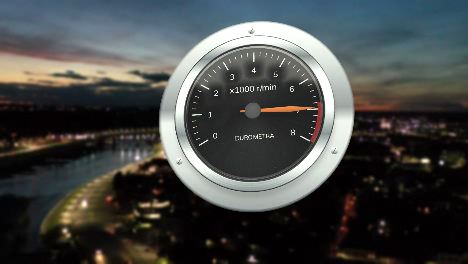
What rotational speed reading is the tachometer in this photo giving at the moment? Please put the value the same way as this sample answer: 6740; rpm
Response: 7000; rpm
